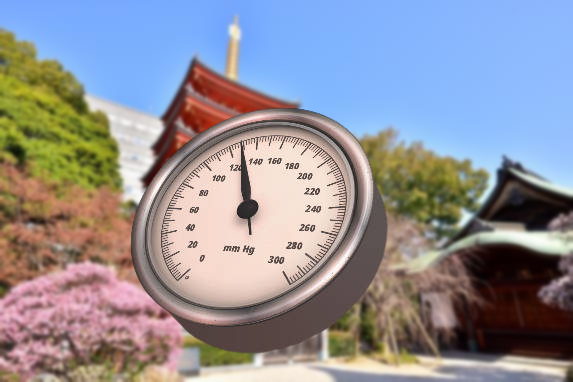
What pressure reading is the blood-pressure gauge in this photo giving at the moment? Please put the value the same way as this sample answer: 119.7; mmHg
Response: 130; mmHg
